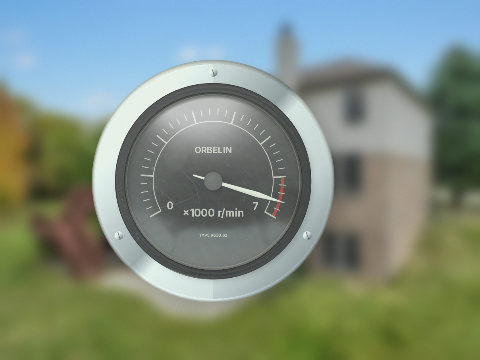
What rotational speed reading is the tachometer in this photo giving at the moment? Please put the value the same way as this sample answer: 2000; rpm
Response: 6600; rpm
